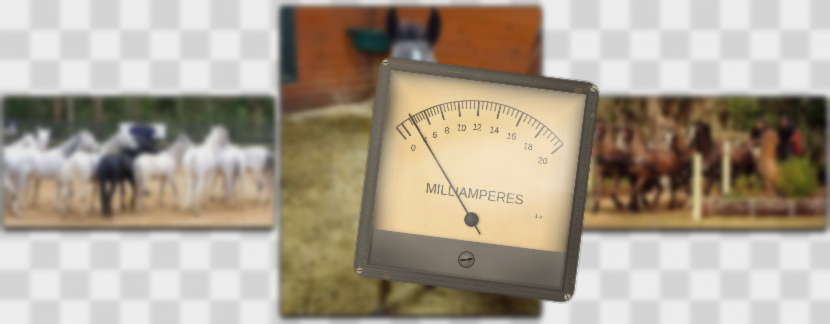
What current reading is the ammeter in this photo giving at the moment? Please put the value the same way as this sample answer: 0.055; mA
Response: 4; mA
